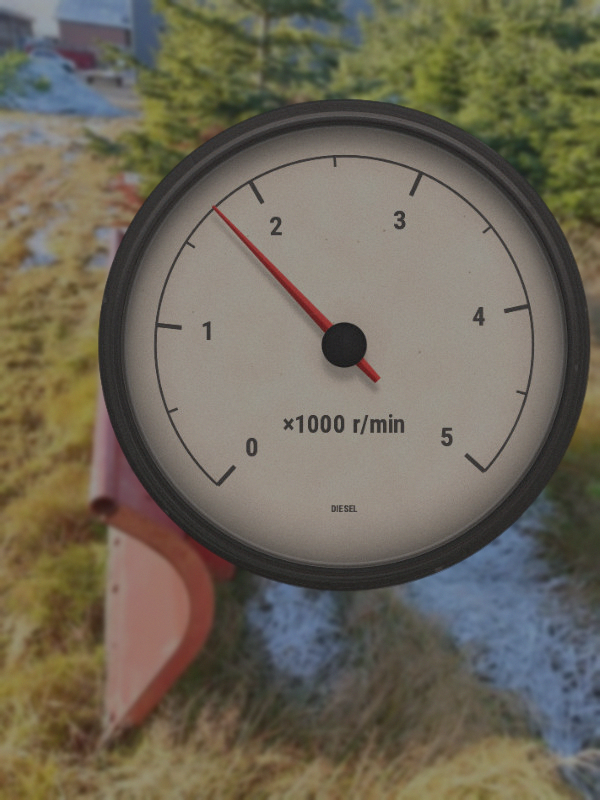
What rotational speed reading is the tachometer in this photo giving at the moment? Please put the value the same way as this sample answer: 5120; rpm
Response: 1750; rpm
